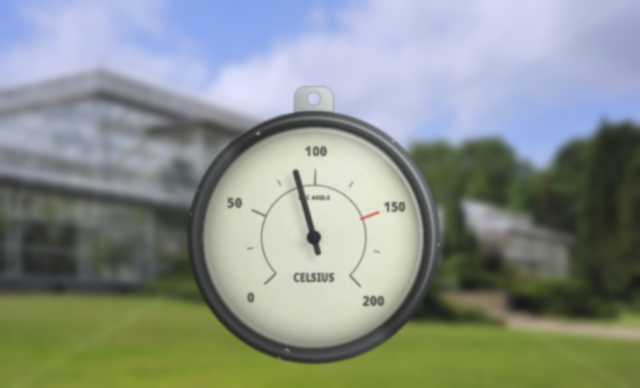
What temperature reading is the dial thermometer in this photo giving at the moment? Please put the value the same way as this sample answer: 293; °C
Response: 87.5; °C
